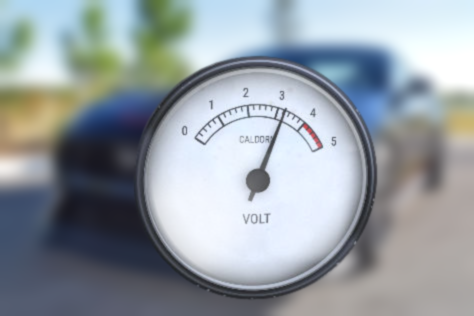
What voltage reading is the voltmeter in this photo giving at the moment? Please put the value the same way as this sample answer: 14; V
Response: 3.2; V
